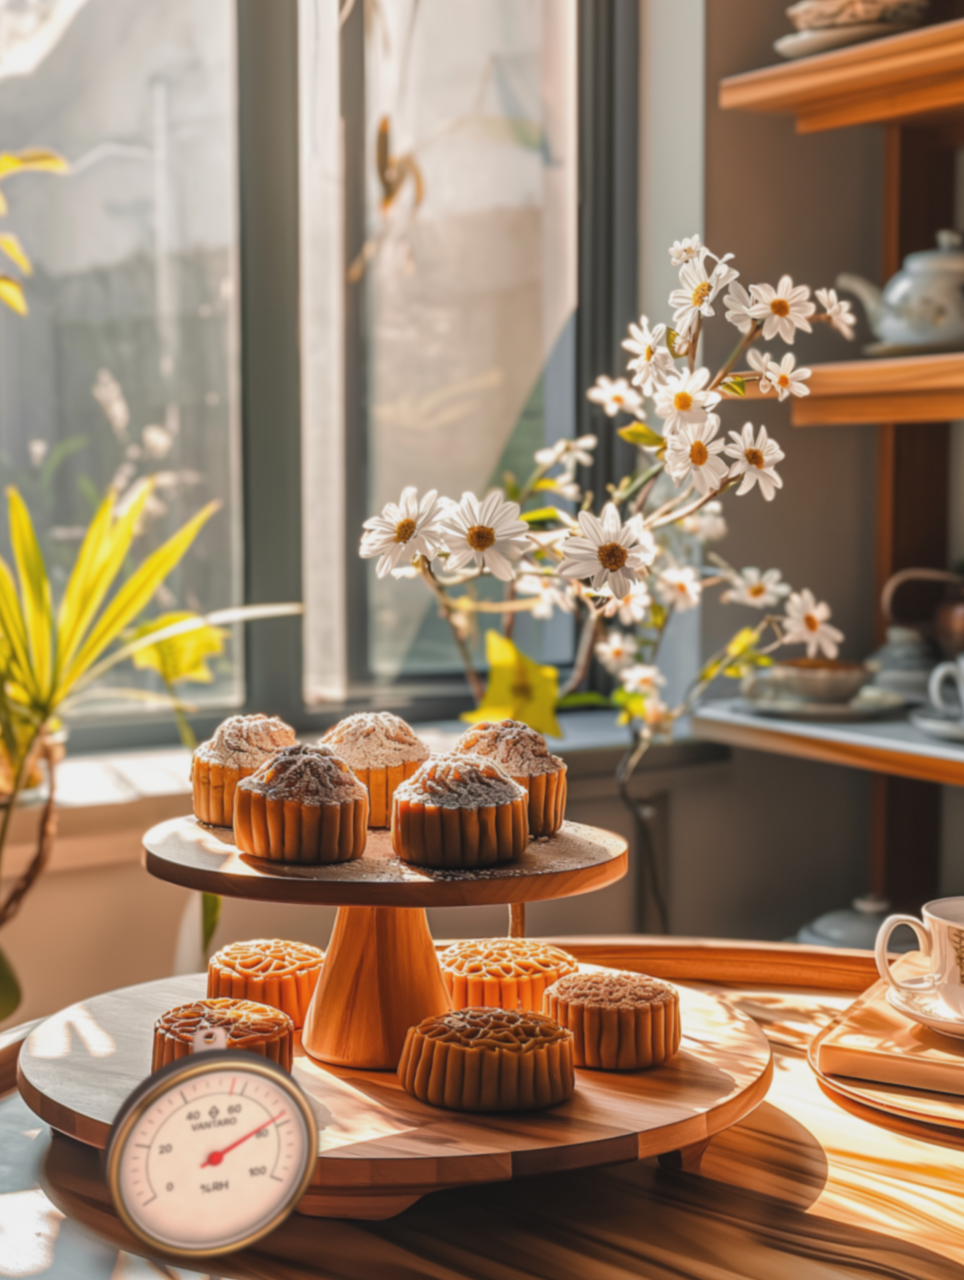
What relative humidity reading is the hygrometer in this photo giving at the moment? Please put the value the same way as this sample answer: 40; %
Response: 76; %
